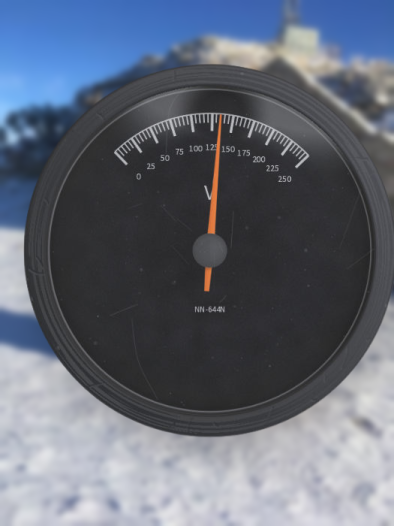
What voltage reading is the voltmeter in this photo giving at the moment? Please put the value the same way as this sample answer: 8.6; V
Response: 135; V
